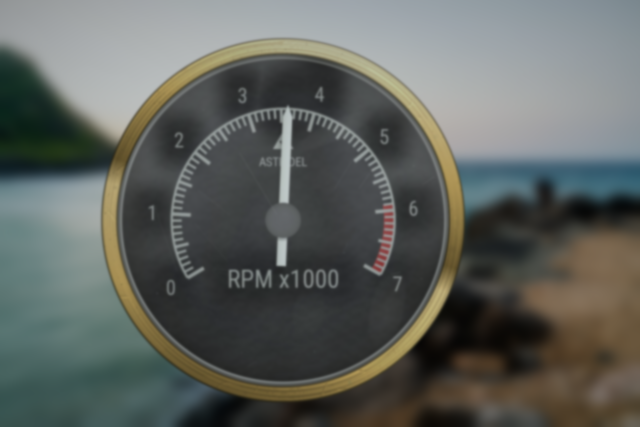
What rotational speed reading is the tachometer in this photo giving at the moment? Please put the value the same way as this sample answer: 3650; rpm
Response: 3600; rpm
